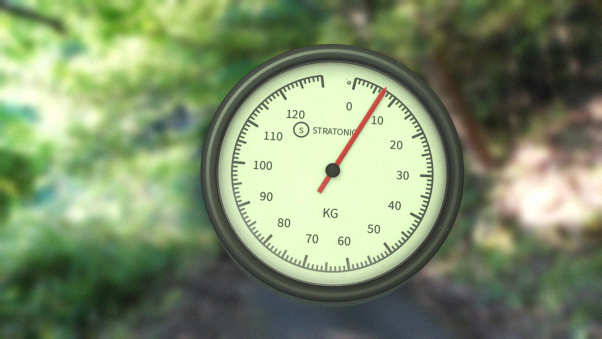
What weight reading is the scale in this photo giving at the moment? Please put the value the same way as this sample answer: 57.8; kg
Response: 7; kg
